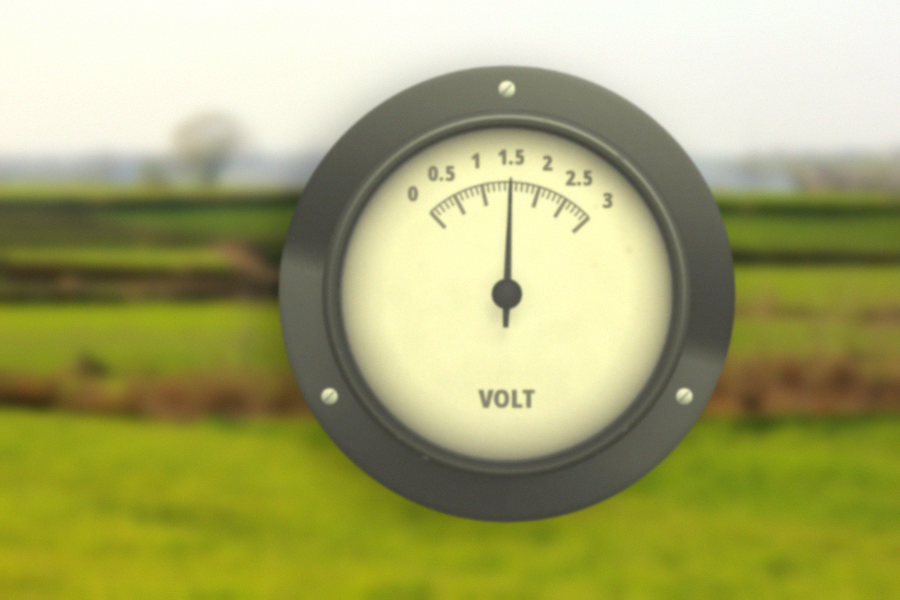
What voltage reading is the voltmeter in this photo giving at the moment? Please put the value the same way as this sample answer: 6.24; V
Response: 1.5; V
